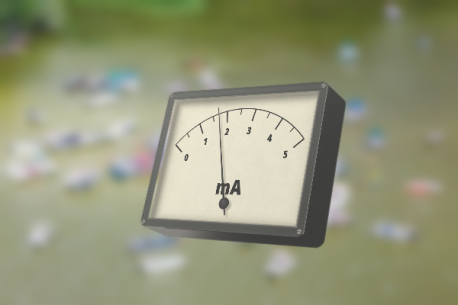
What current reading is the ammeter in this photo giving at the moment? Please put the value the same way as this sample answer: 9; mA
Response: 1.75; mA
